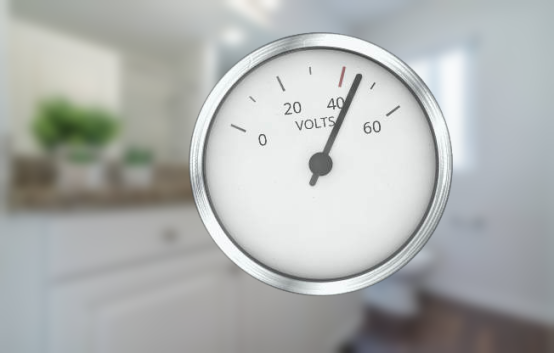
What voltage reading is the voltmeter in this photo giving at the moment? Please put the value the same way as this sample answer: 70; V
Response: 45; V
